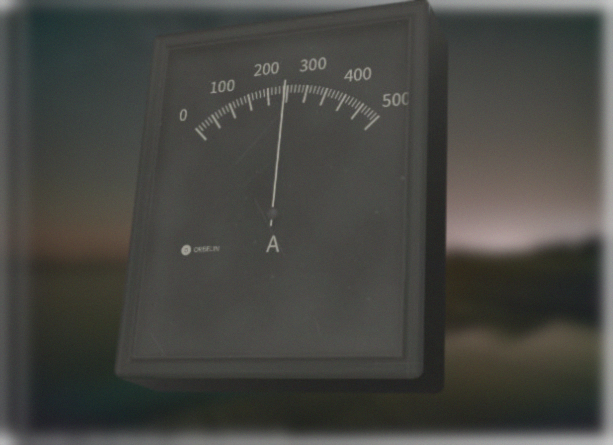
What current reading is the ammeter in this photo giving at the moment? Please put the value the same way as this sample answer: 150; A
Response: 250; A
